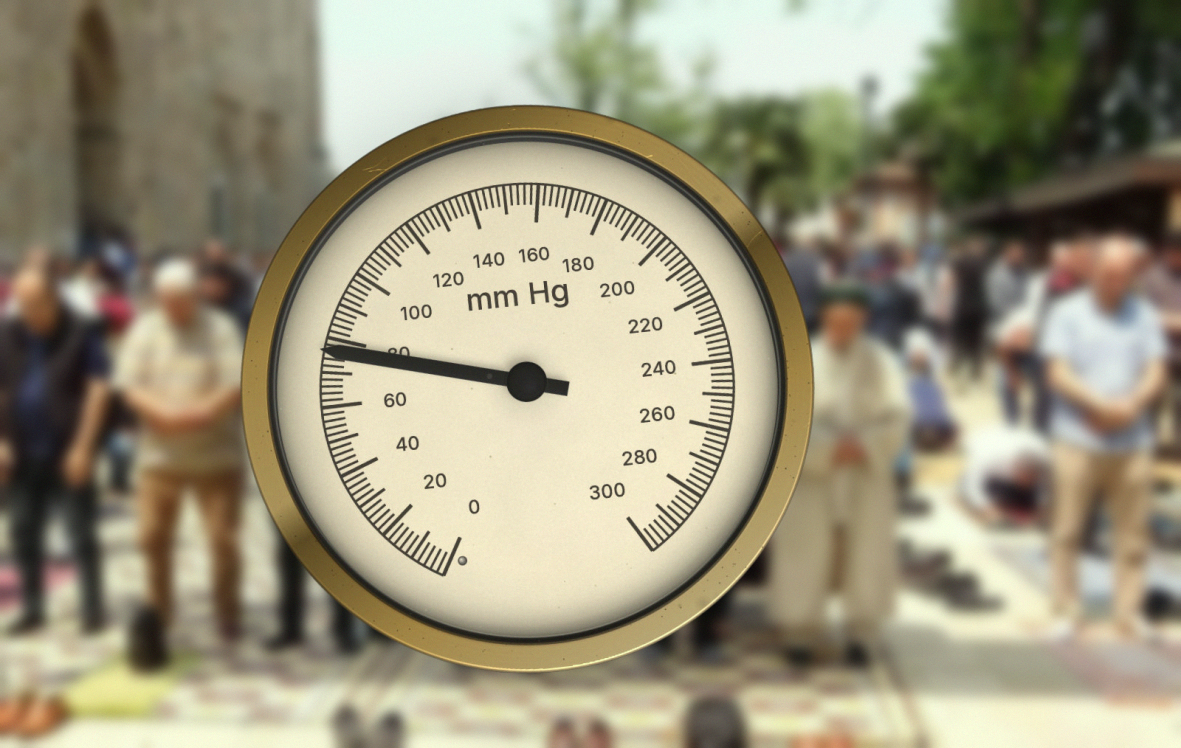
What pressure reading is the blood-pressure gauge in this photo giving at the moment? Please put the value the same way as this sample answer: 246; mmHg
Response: 76; mmHg
